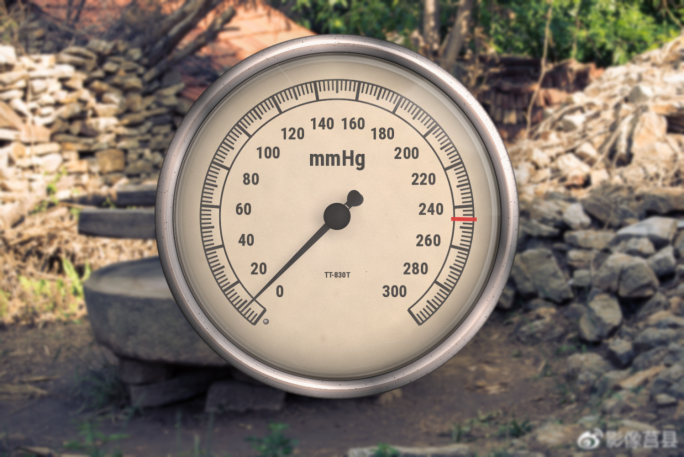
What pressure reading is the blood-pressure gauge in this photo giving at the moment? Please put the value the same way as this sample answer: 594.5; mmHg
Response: 8; mmHg
